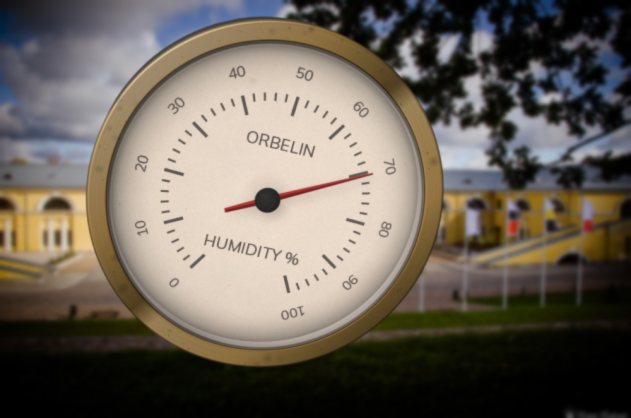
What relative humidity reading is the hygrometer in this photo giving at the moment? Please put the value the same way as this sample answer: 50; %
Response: 70; %
